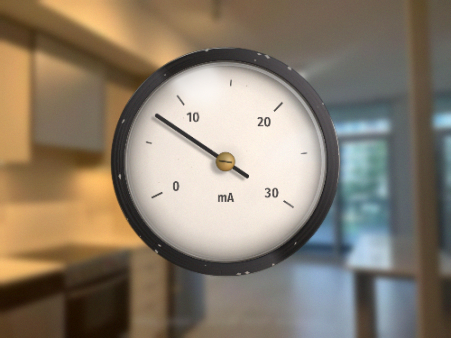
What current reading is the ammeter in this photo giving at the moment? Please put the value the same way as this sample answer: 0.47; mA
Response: 7.5; mA
